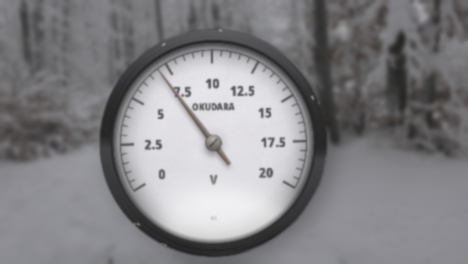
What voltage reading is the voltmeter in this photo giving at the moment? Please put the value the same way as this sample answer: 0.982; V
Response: 7; V
